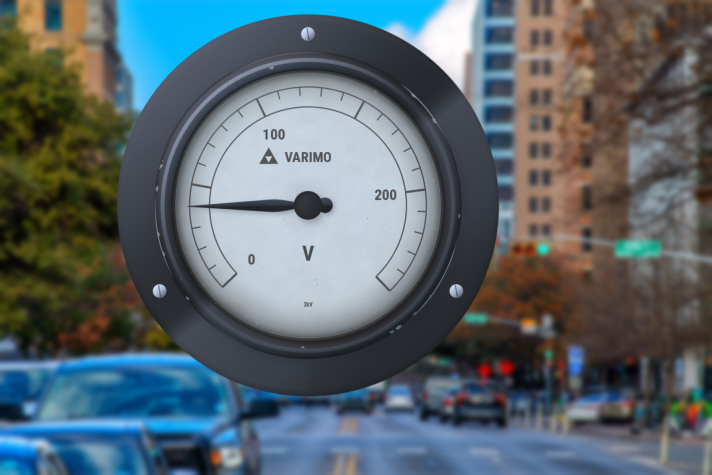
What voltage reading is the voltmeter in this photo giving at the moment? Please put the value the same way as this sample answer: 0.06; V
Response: 40; V
